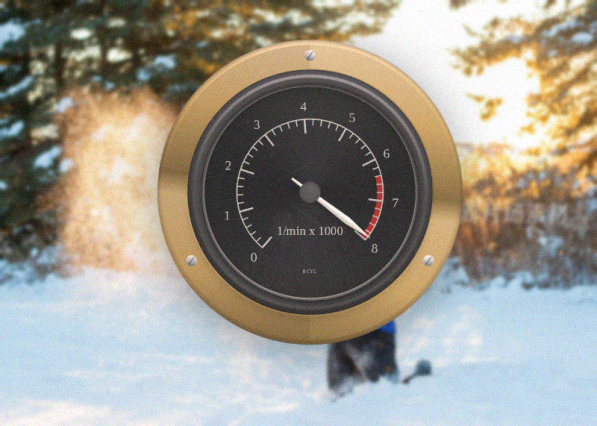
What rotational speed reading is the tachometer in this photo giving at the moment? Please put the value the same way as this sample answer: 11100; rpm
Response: 7900; rpm
